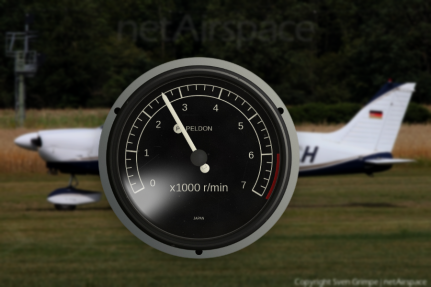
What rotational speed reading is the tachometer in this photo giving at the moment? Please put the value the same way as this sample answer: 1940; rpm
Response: 2600; rpm
